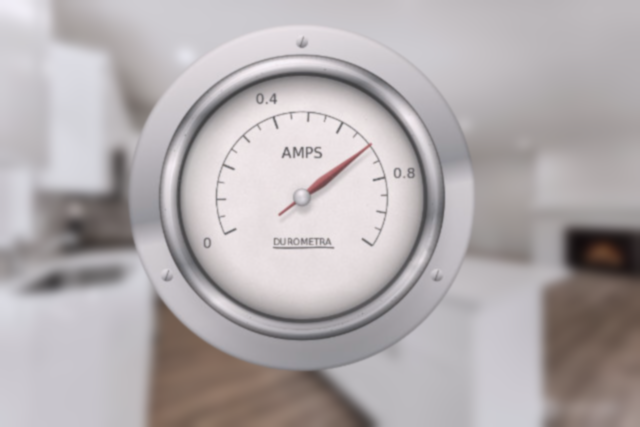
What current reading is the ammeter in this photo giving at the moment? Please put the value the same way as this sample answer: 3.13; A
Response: 0.7; A
